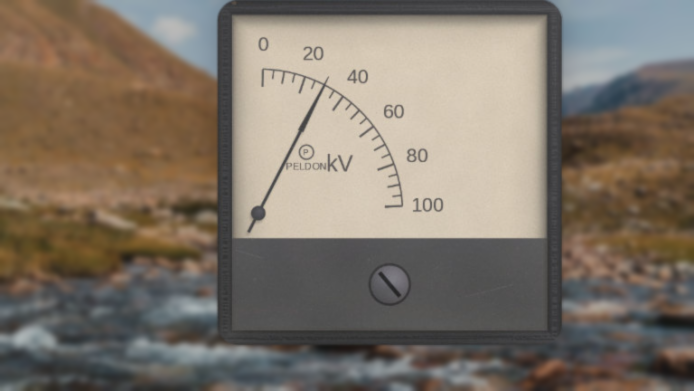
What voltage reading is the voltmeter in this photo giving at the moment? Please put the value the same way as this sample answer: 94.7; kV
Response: 30; kV
